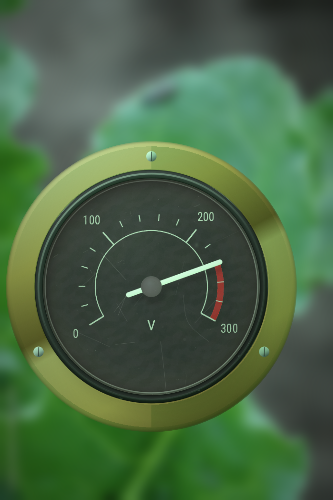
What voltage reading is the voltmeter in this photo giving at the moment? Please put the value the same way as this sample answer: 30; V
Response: 240; V
